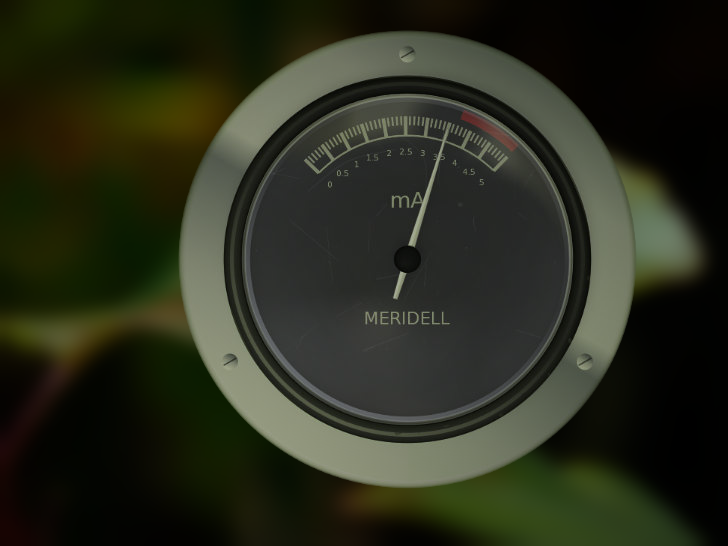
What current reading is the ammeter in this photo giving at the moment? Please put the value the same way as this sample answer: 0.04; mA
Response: 3.5; mA
